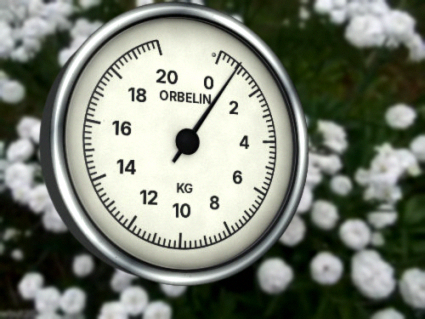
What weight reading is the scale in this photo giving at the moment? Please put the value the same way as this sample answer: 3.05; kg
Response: 0.8; kg
